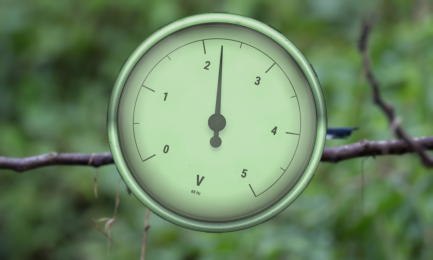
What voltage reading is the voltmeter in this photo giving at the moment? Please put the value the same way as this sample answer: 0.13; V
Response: 2.25; V
